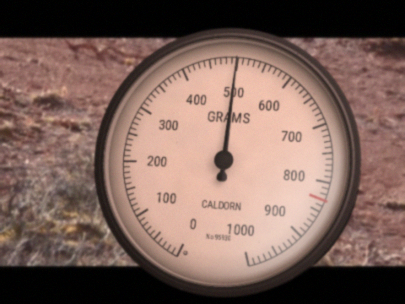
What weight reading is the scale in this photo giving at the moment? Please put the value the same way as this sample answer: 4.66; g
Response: 500; g
